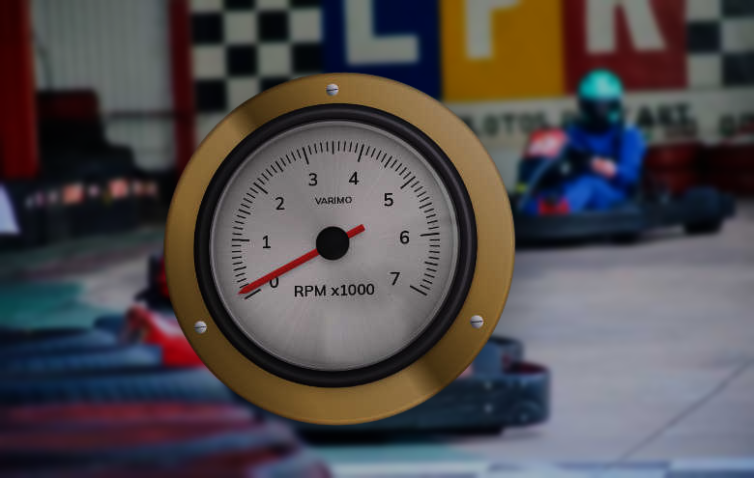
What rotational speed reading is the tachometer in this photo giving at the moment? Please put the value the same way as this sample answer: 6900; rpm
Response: 100; rpm
